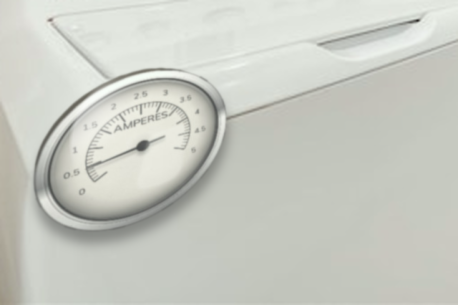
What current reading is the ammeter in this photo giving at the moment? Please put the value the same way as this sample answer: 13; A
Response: 0.5; A
